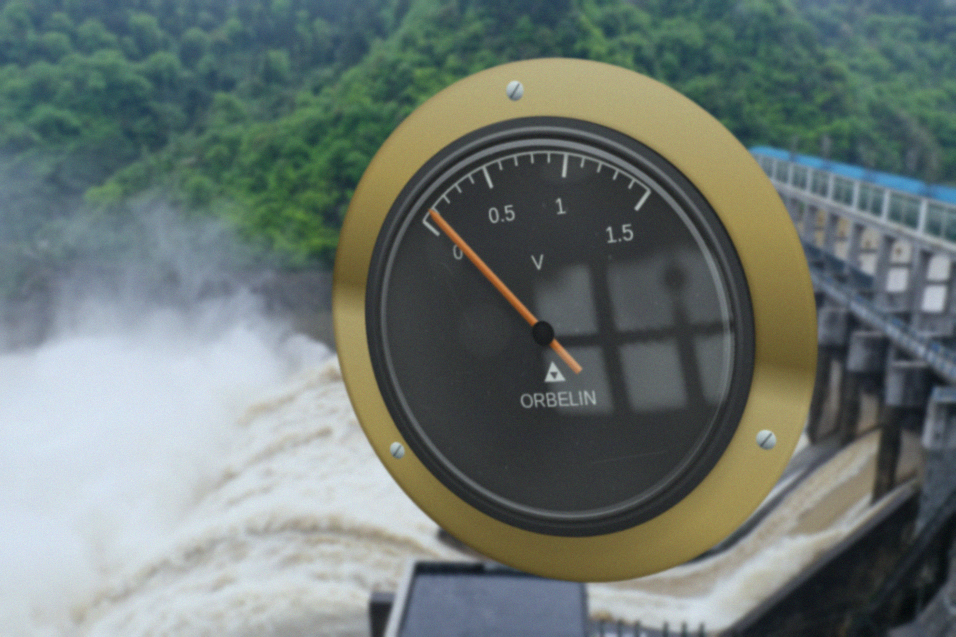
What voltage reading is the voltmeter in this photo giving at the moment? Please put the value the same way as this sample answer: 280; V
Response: 0.1; V
